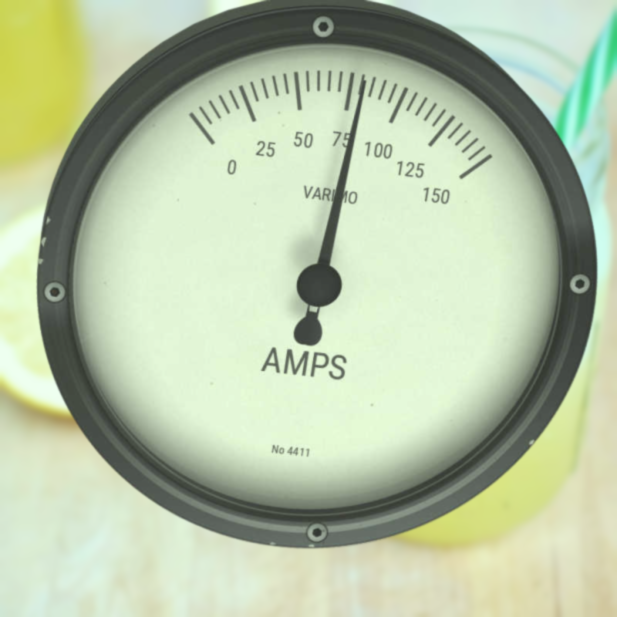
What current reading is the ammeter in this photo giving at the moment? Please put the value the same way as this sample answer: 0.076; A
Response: 80; A
